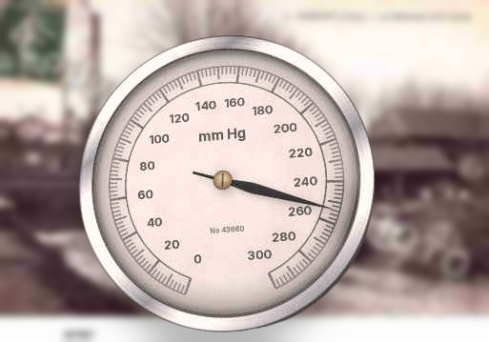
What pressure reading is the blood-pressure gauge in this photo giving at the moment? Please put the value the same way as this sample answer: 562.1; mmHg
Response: 254; mmHg
